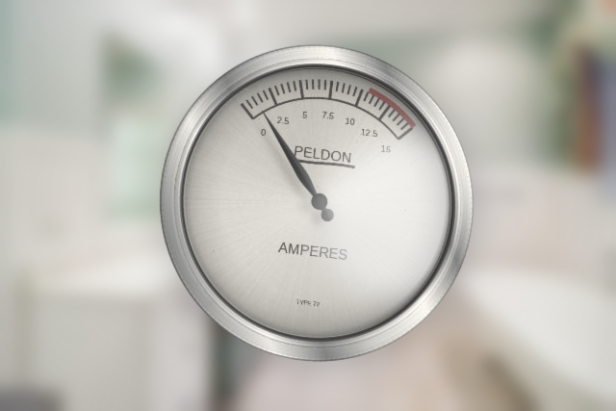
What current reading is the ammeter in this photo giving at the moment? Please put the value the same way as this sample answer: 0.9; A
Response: 1; A
